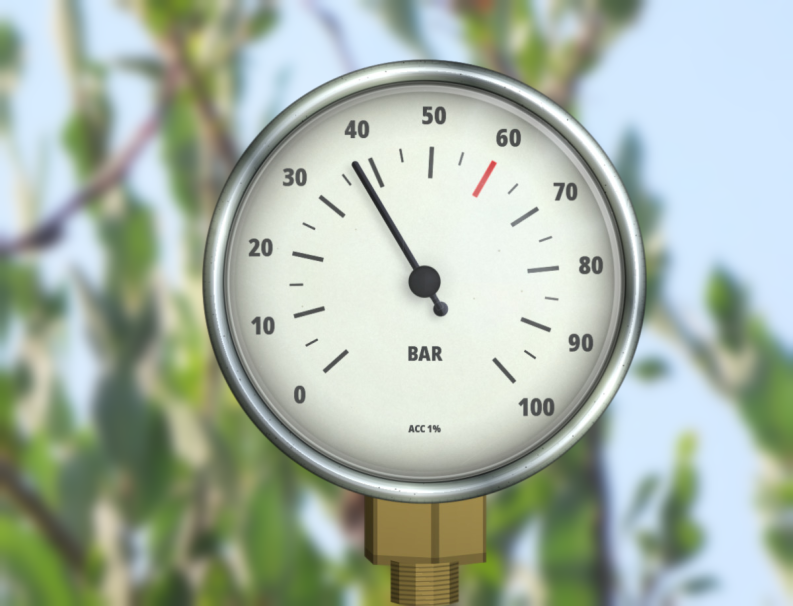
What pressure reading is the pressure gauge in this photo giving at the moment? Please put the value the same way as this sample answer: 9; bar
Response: 37.5; bar
